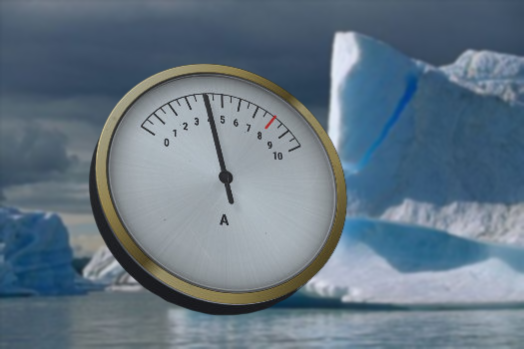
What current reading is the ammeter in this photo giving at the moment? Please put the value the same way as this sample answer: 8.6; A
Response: 4; A
